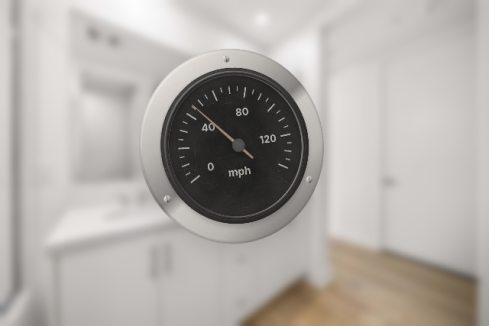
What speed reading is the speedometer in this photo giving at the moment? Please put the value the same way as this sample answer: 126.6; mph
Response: 45; mph
